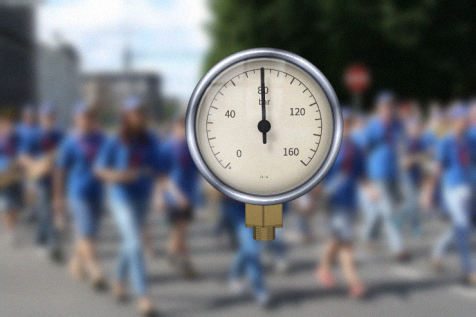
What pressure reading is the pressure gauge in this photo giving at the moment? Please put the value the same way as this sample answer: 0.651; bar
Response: 80; bar
